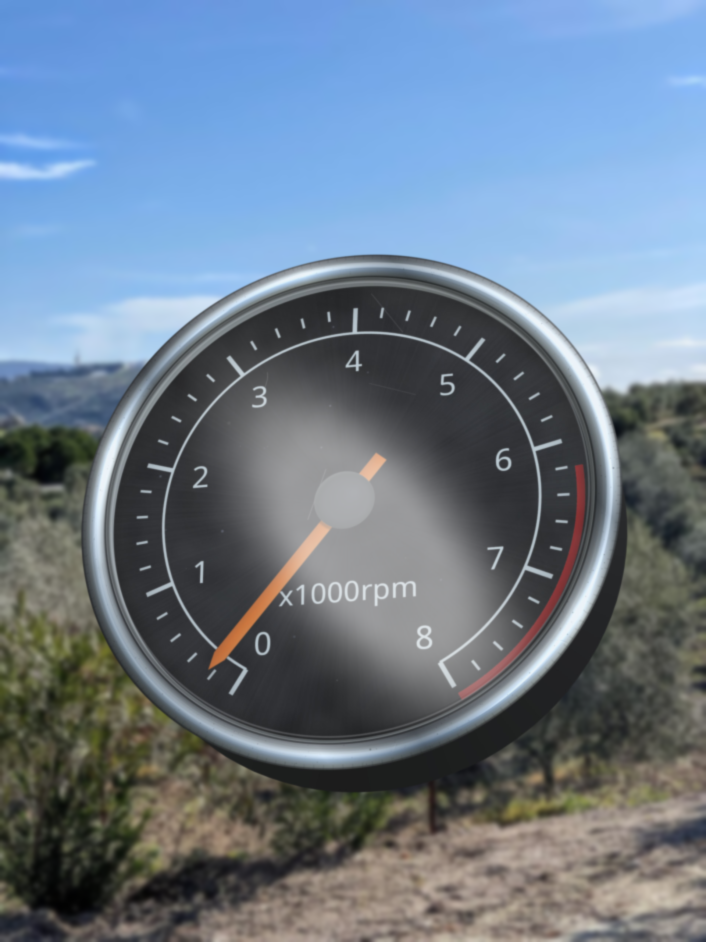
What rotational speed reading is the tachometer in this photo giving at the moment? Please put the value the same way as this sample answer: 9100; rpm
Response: 200; rpm
